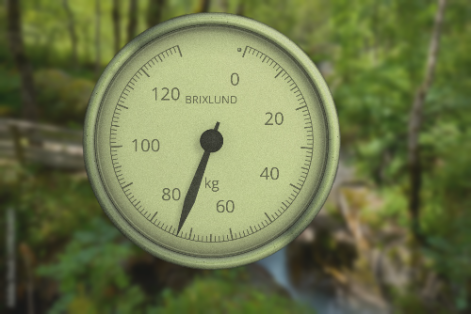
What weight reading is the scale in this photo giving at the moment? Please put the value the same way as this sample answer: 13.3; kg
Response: 73; kg
